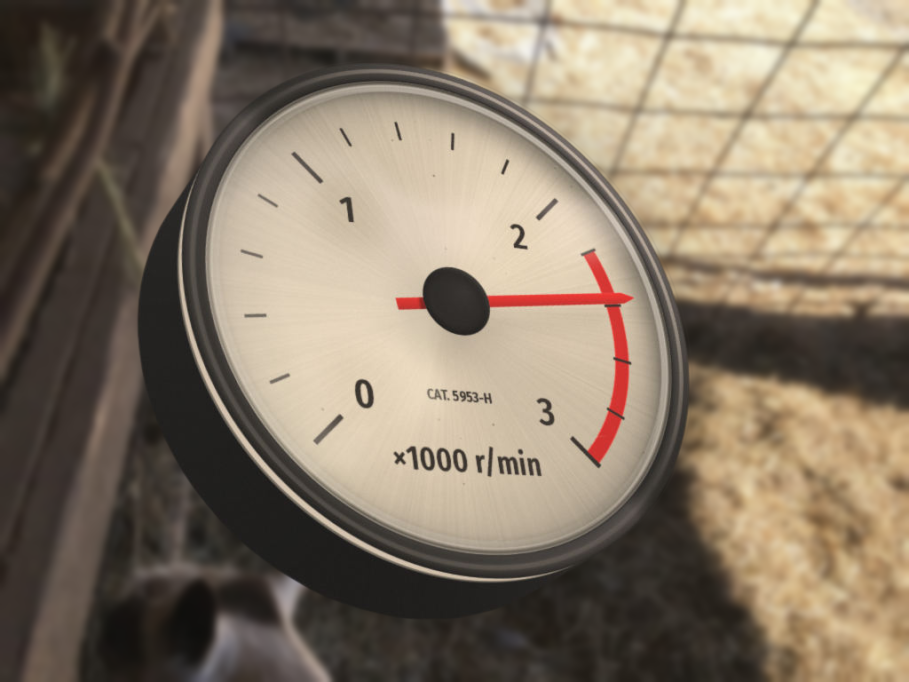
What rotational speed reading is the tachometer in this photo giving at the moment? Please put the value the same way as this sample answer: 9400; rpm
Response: 2400; rpm
